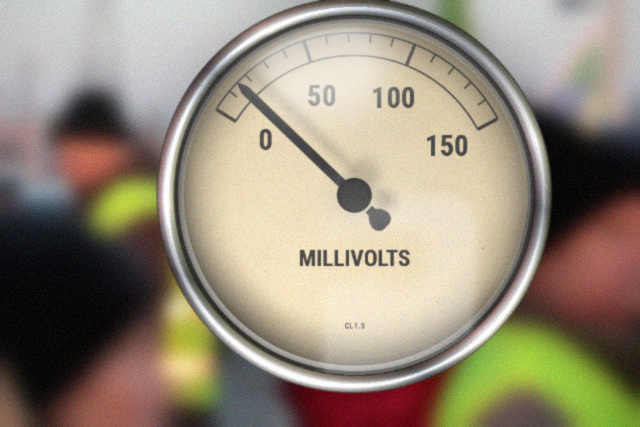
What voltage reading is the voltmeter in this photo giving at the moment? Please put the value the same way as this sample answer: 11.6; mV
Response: 15; mV
